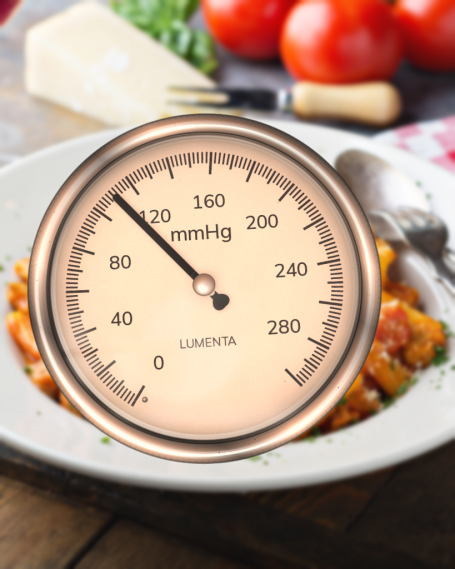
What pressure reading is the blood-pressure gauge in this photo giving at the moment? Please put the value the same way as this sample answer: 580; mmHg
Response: 110; mmHg
